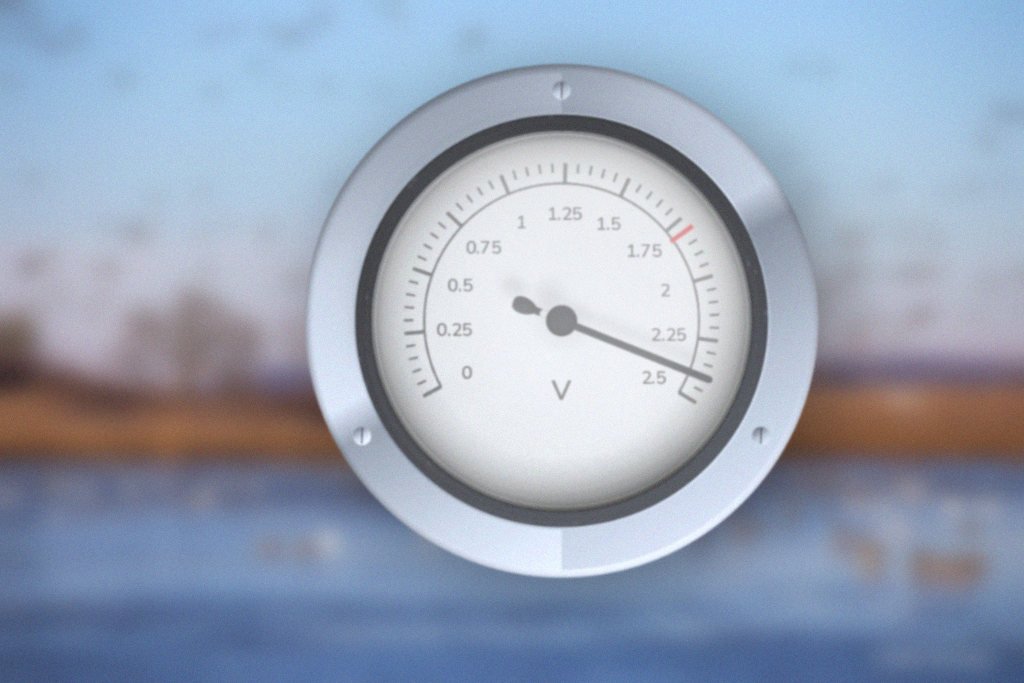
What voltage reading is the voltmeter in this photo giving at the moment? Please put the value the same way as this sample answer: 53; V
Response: 2.4; V
